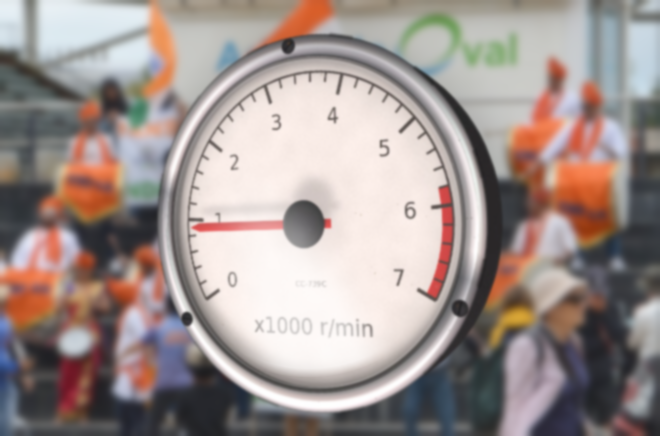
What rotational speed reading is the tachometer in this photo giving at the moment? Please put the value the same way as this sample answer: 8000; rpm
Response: 900; rpm
